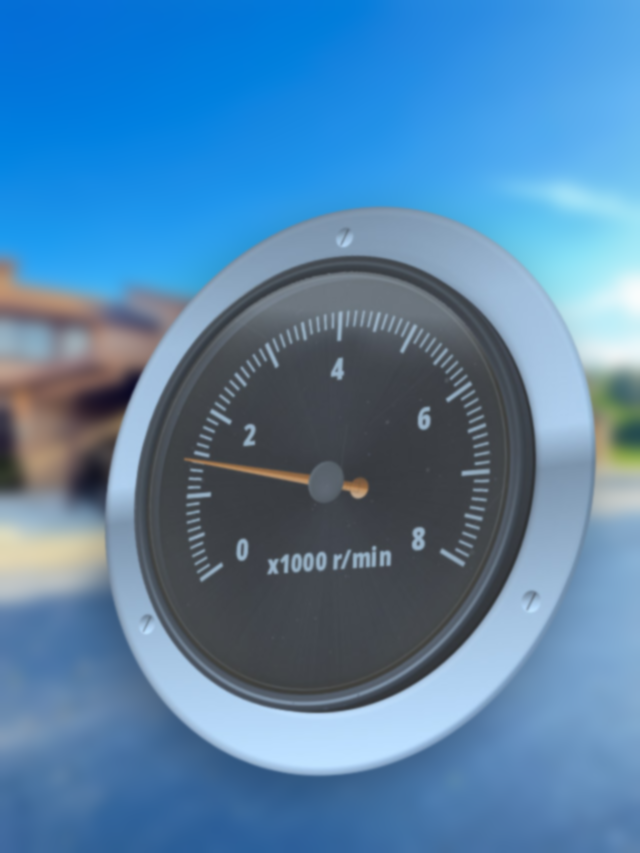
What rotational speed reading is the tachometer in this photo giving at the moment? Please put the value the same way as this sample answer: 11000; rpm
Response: 1400; rpm
